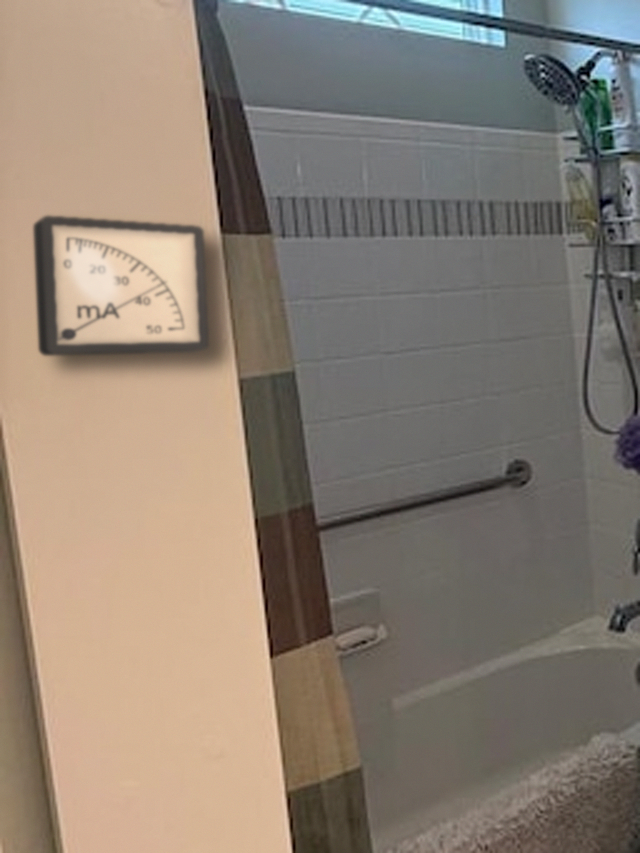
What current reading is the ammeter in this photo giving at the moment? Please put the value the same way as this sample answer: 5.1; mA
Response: 38; mA
